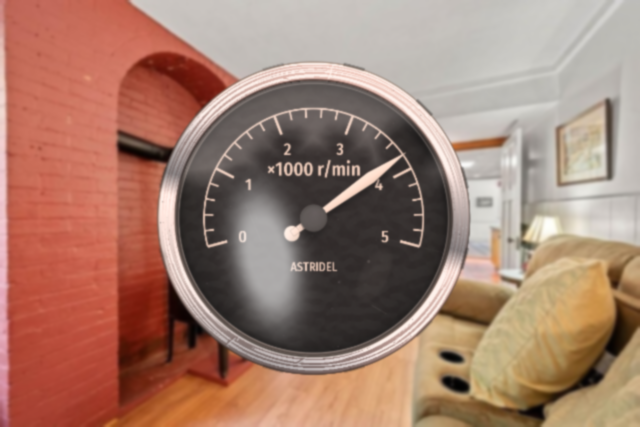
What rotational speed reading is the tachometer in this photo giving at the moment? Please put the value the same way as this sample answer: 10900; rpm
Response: 3800; rpm
